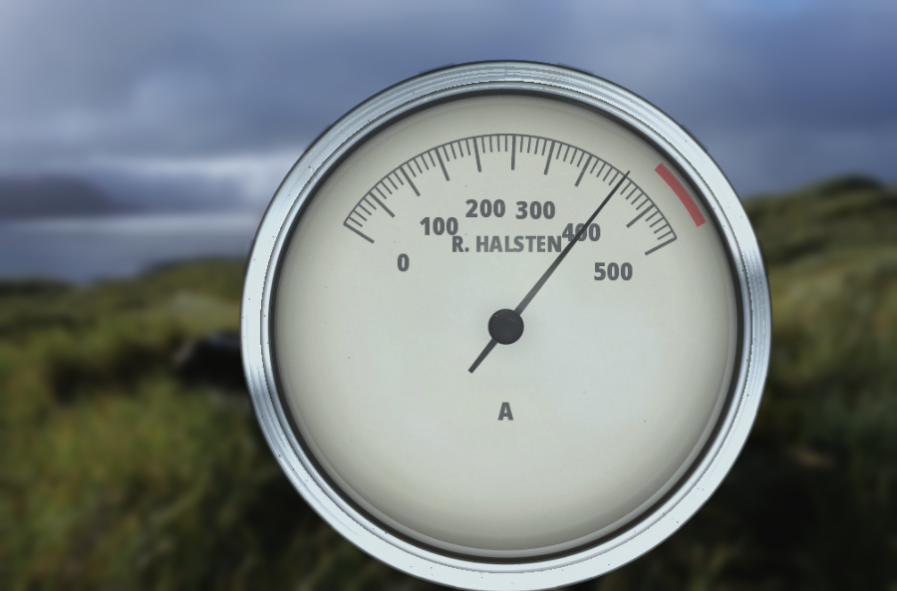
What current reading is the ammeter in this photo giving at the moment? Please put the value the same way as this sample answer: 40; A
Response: 400; A
